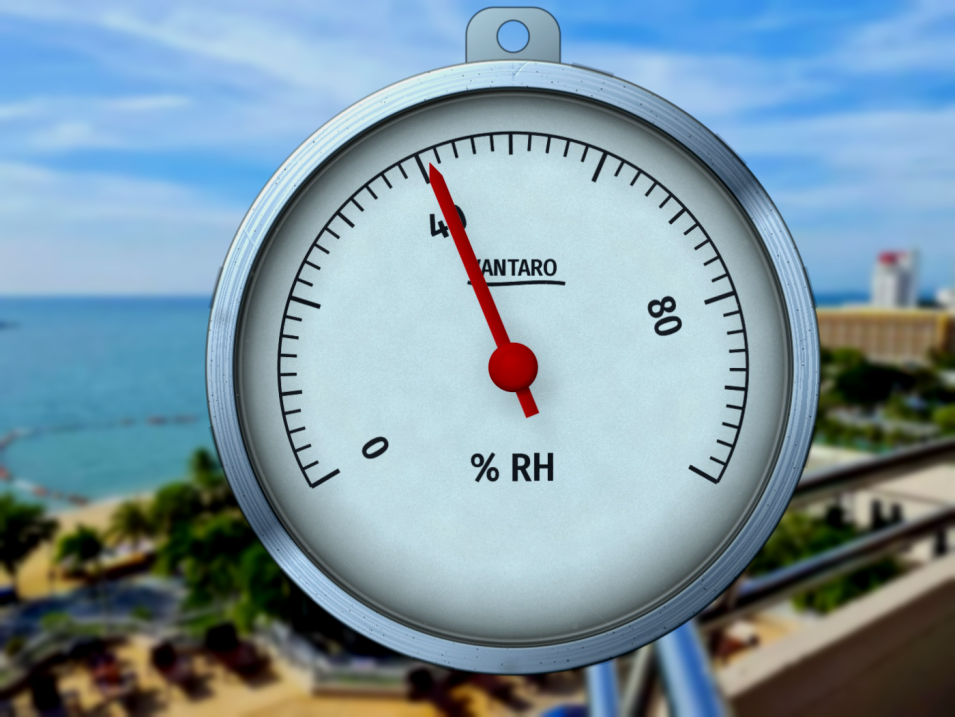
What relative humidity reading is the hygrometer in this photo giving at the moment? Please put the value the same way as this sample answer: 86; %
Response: 41; %
